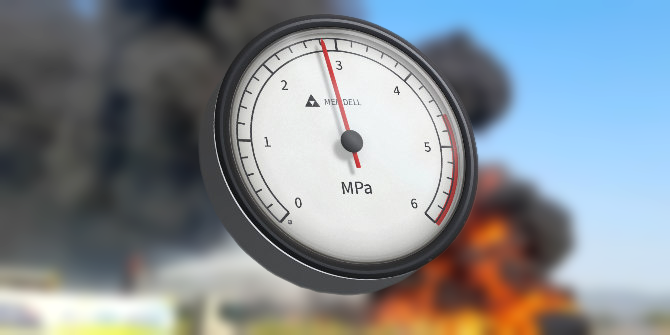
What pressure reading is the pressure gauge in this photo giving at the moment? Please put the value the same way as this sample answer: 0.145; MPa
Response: 2.8; MPa
